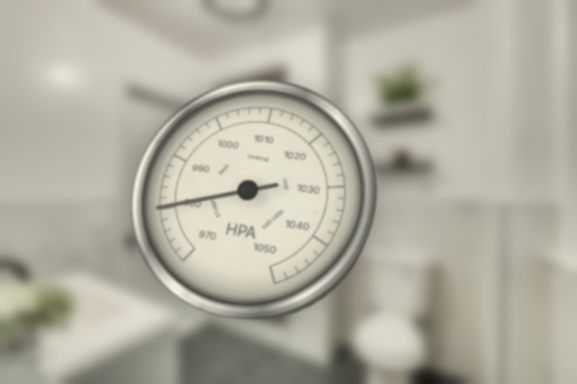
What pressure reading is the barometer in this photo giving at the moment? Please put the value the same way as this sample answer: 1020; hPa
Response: 980; hPa
